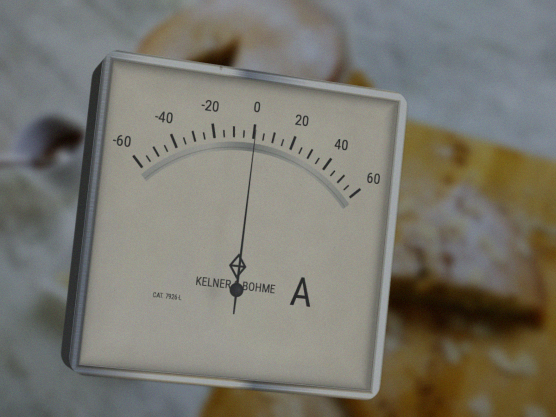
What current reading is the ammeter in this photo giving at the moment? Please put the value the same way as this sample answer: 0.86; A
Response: 0; A
